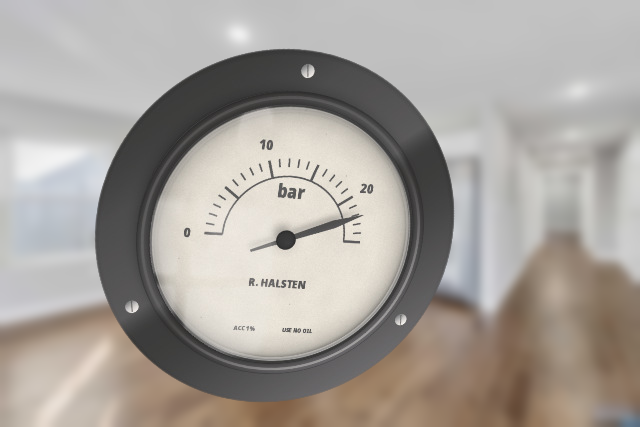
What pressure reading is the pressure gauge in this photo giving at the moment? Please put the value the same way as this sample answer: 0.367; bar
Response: 22; bar
